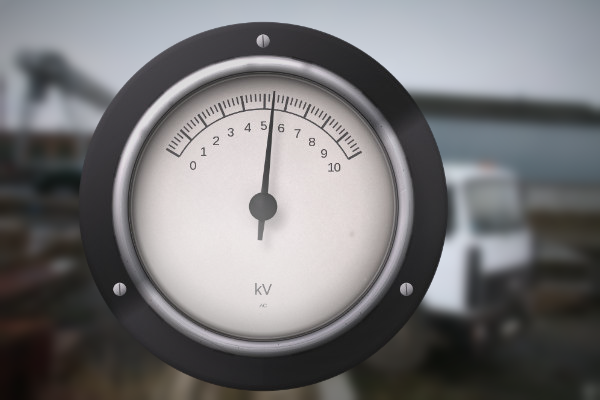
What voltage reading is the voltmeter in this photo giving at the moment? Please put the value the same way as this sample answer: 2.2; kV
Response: 5.4; kV
